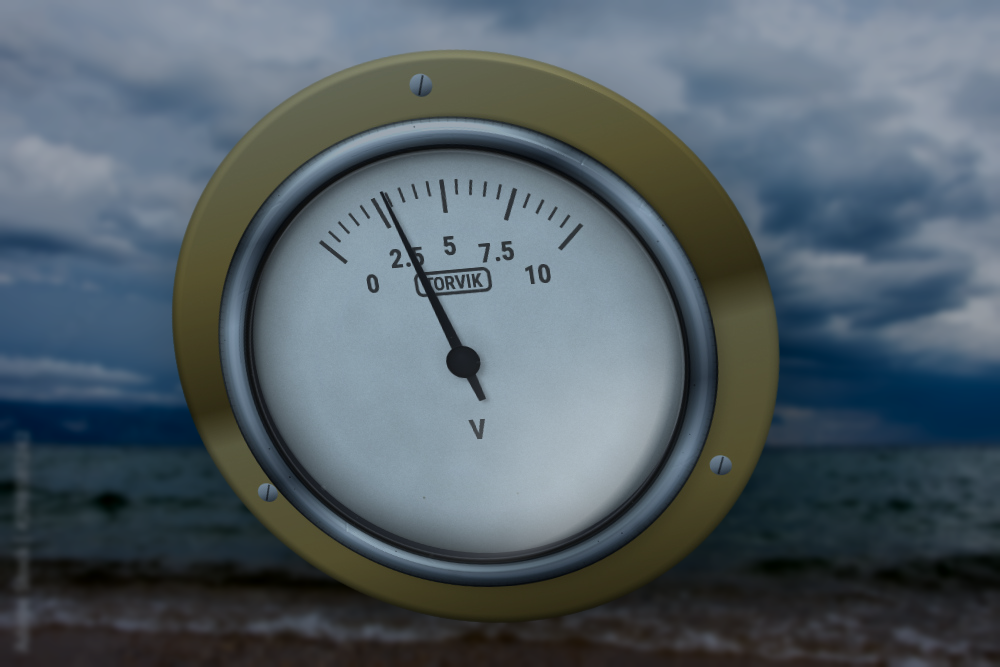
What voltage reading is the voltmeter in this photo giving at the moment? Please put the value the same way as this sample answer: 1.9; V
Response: 3; V
